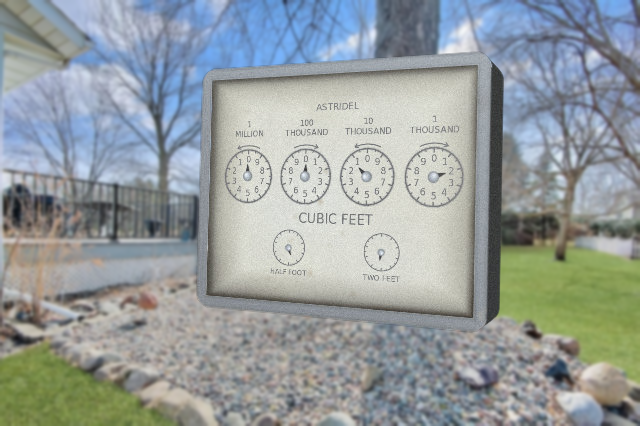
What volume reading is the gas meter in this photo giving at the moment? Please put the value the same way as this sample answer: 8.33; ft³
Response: 1200; ft³
